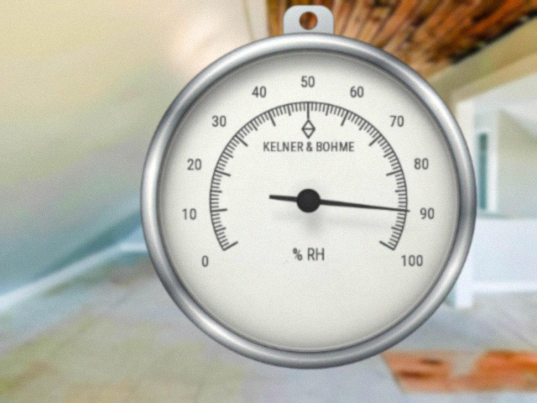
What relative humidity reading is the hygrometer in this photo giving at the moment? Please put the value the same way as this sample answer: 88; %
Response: 90; %
